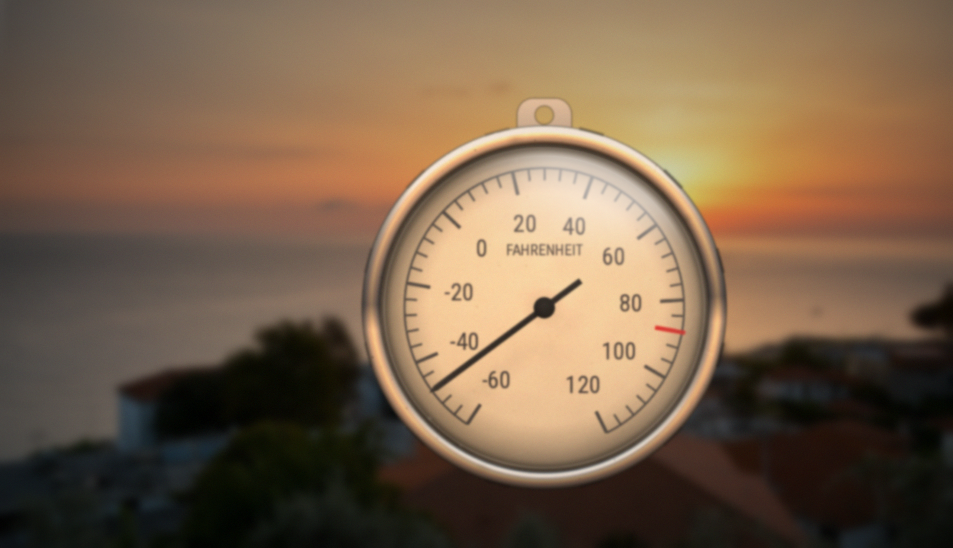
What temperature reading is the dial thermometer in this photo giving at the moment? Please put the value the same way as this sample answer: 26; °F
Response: -48; °F
